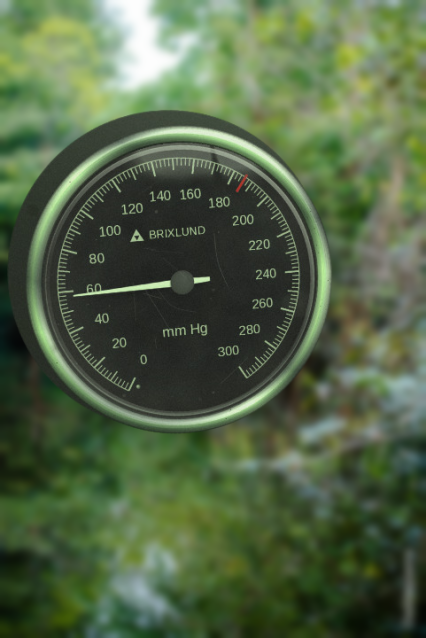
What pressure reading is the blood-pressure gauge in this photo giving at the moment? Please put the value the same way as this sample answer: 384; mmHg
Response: 58; mmHg
